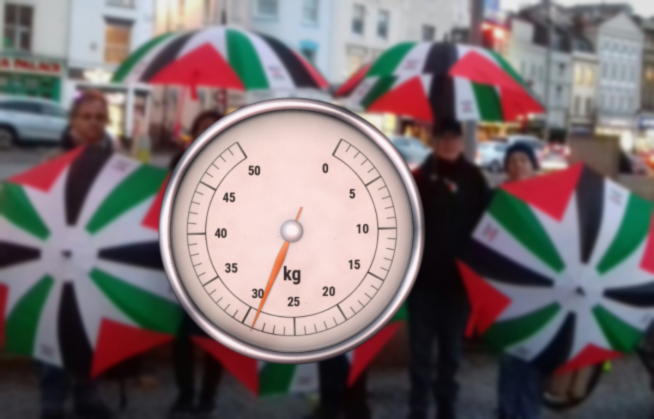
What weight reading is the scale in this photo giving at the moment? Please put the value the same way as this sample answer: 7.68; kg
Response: 29; kg
